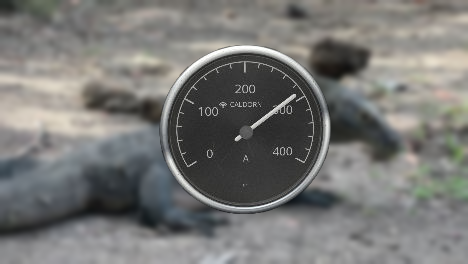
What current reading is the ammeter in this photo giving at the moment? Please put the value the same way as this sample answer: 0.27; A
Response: 290; A
